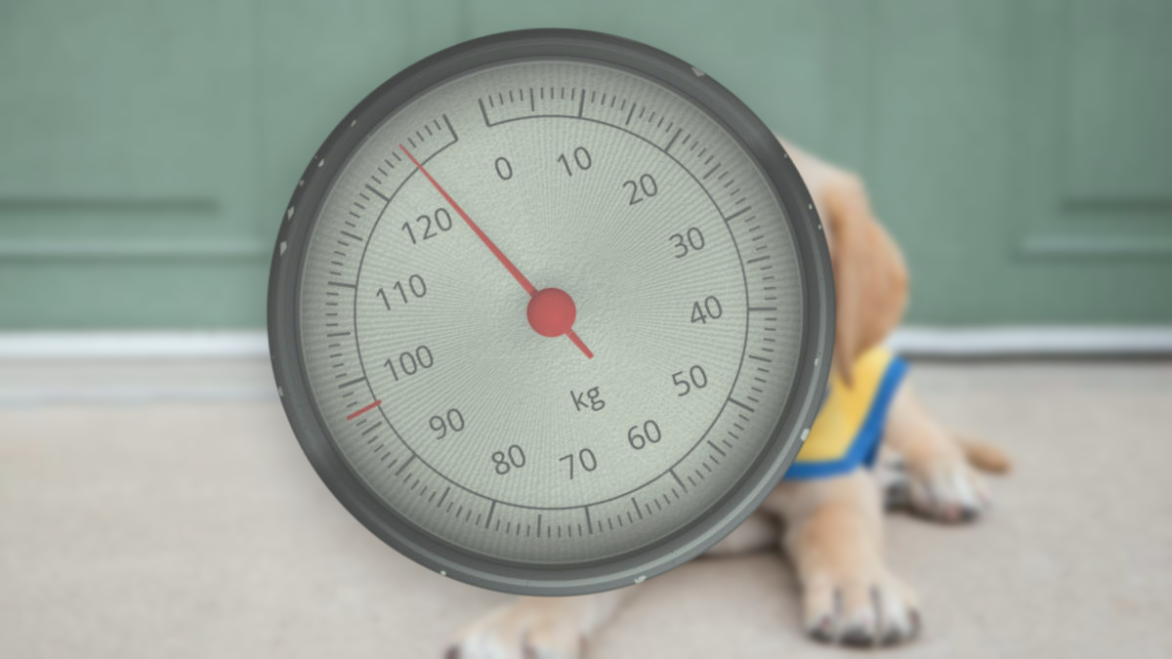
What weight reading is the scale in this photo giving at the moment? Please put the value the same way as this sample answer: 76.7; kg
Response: 125; kg
